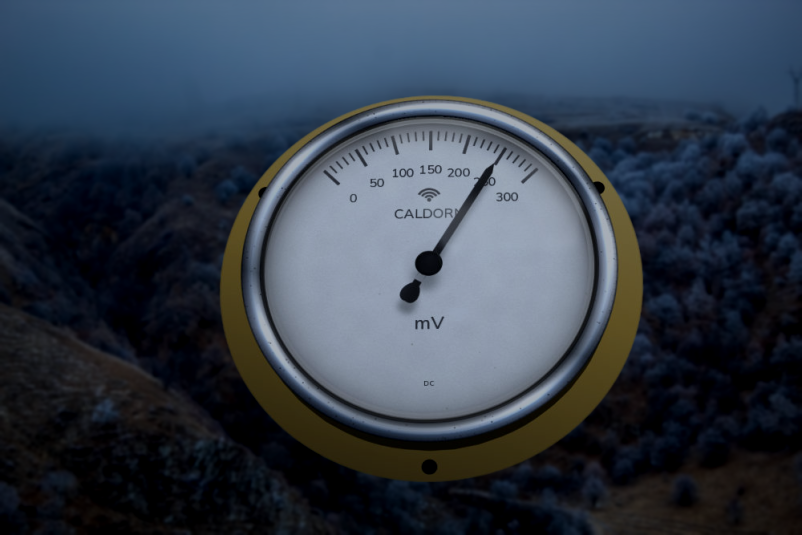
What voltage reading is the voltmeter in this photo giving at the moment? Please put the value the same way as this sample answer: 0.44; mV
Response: 250; mV
